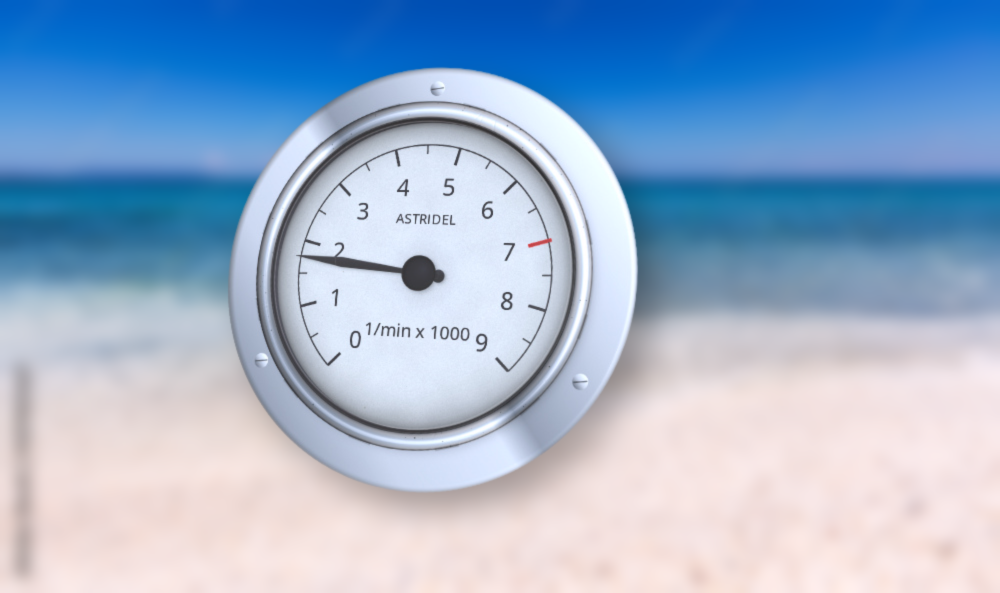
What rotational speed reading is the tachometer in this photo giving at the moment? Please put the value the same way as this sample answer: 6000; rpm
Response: 1750; rpm
